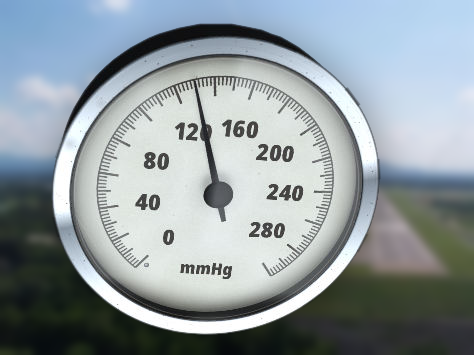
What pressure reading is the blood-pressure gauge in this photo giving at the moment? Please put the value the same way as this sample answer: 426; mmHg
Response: 130; mmHg
